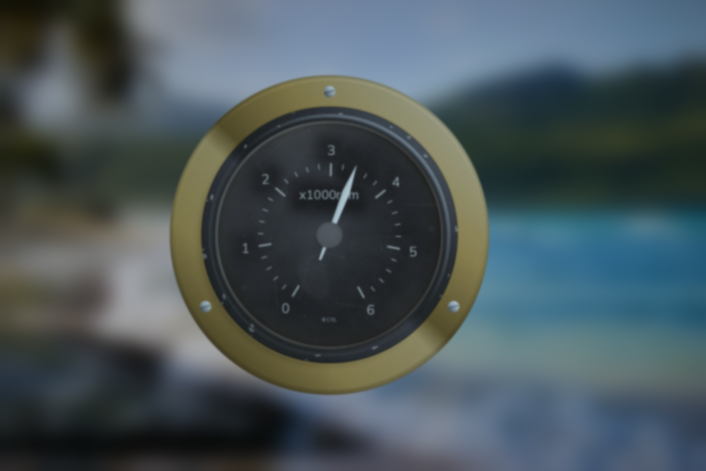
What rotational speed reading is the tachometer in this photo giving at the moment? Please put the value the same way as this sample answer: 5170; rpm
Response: 3400; rpm
